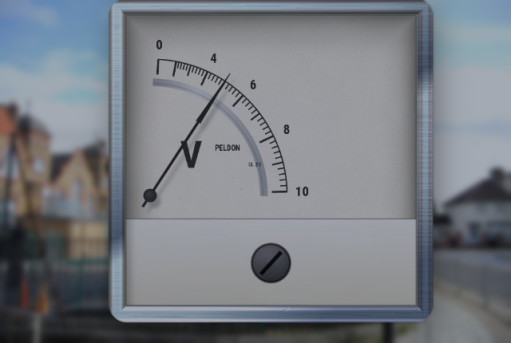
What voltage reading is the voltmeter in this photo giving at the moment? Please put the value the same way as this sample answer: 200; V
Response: 5; V
